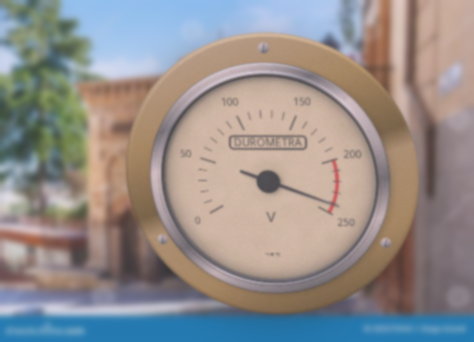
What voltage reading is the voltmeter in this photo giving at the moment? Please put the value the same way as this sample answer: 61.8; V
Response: 240; V
